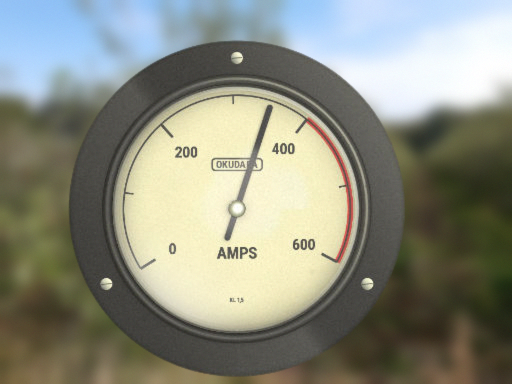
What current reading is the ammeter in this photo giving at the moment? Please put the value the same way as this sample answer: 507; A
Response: 350; A
